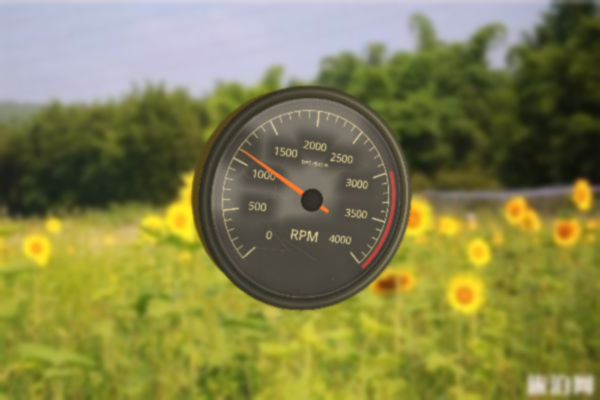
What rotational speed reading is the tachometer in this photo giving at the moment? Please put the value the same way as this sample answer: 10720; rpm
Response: 1100; rpm
